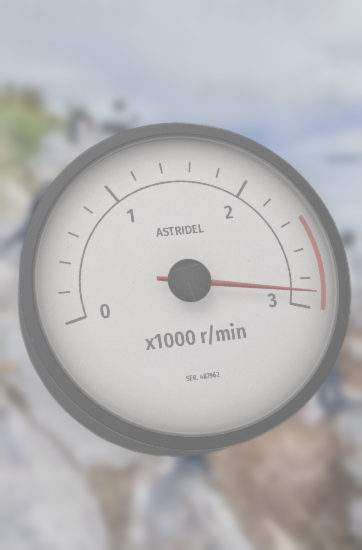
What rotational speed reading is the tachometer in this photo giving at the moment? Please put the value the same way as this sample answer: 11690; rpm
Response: 2900; rpm
